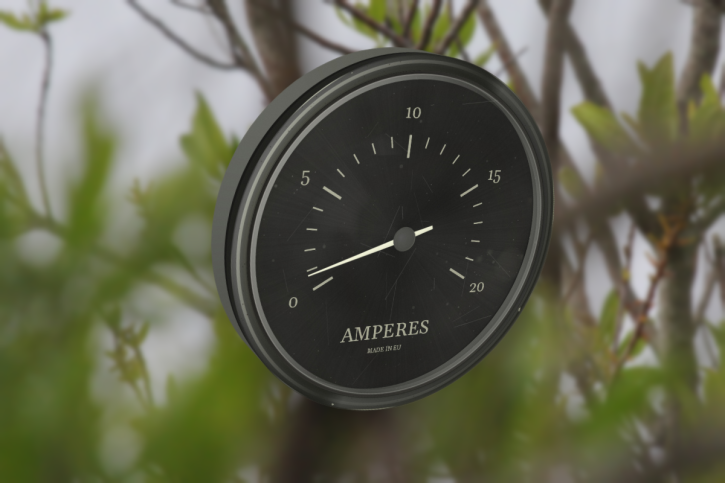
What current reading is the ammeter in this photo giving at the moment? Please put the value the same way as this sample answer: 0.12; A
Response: 1; A
